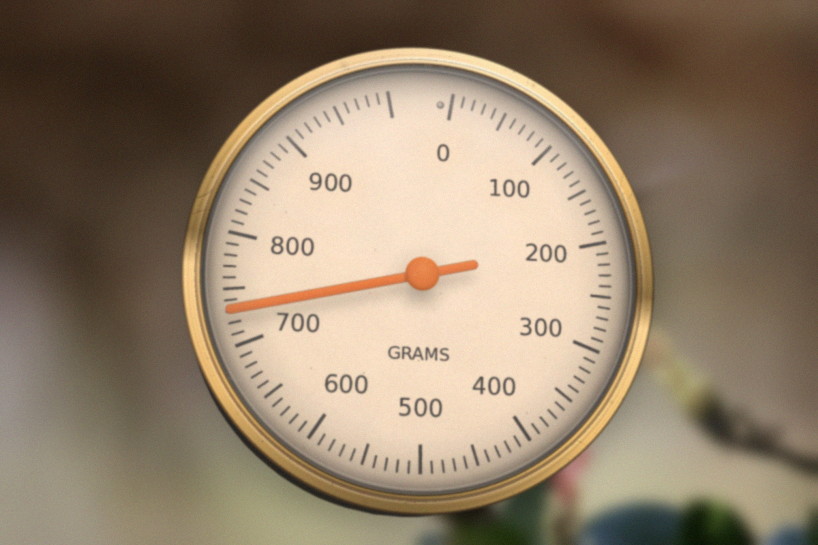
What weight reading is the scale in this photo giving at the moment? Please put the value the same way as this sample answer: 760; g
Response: 730; g
